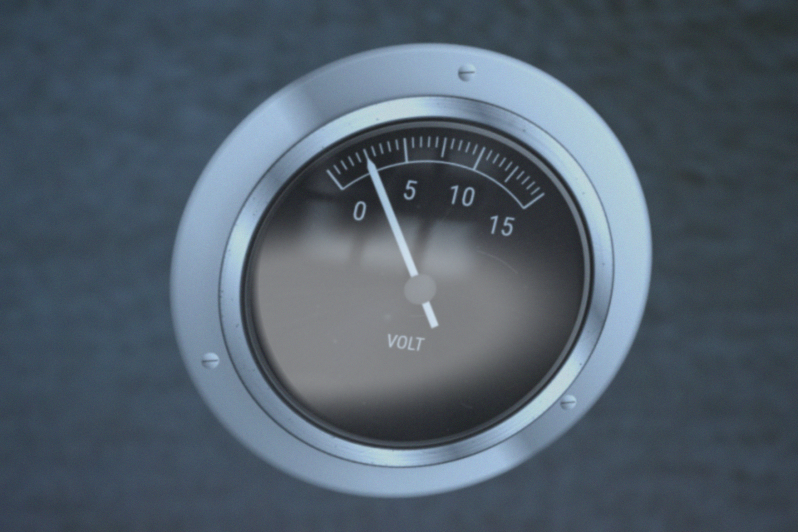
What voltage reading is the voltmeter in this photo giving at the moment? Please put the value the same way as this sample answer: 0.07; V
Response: 2.5; V
